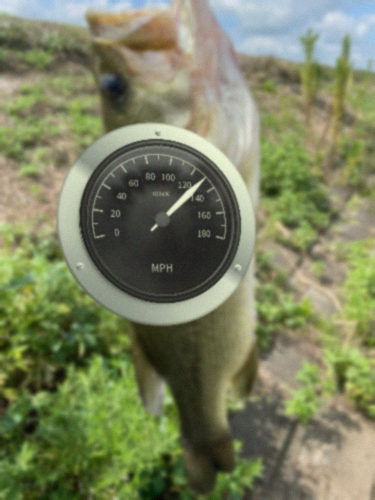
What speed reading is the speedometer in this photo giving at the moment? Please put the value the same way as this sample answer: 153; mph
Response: 130; mph
